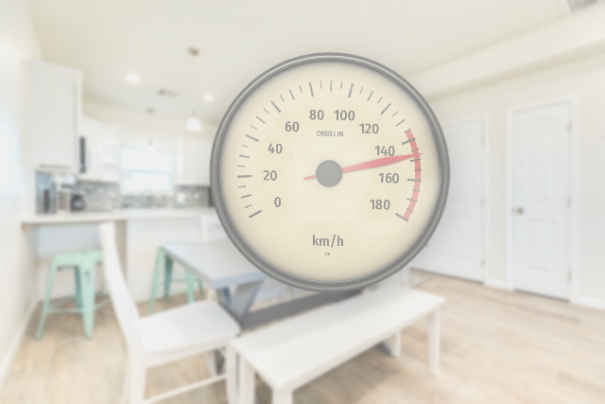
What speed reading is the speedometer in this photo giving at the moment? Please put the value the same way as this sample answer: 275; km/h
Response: 147.5; km/h
